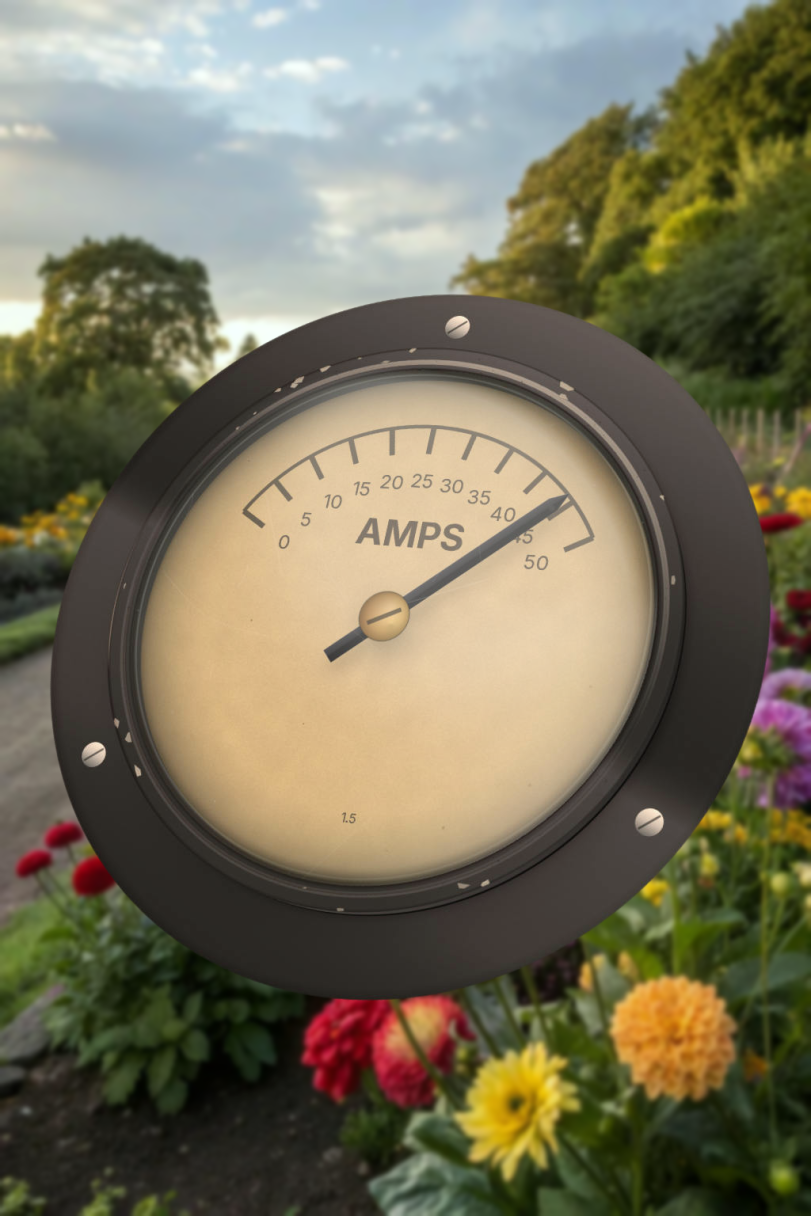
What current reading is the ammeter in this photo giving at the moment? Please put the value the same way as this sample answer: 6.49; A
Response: 45; A
